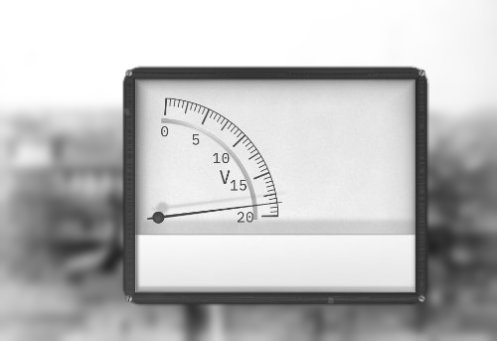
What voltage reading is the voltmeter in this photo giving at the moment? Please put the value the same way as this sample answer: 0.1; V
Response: 18.5; V
